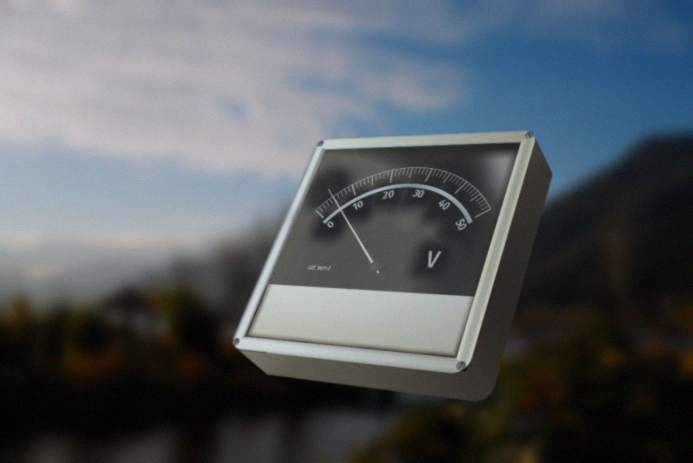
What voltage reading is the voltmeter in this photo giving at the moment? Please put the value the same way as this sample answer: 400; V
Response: 5; V
